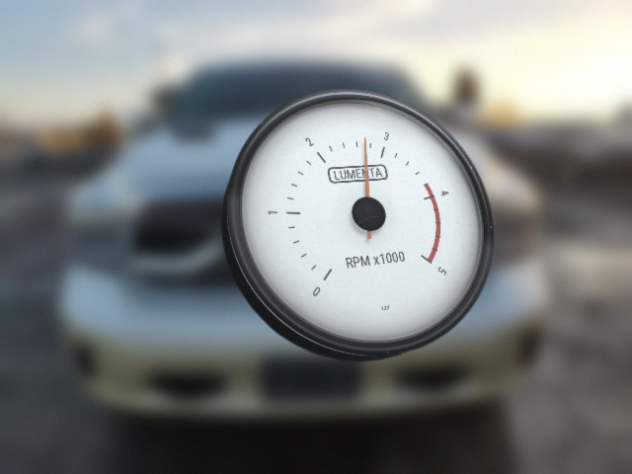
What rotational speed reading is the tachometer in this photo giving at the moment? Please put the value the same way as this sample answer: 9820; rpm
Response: 2700; rpm
